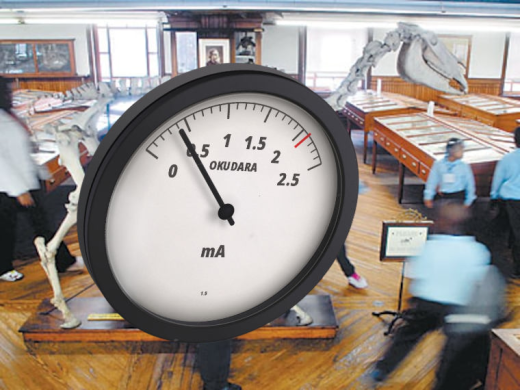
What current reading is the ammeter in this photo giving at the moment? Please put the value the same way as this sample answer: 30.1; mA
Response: 0.4; mA
